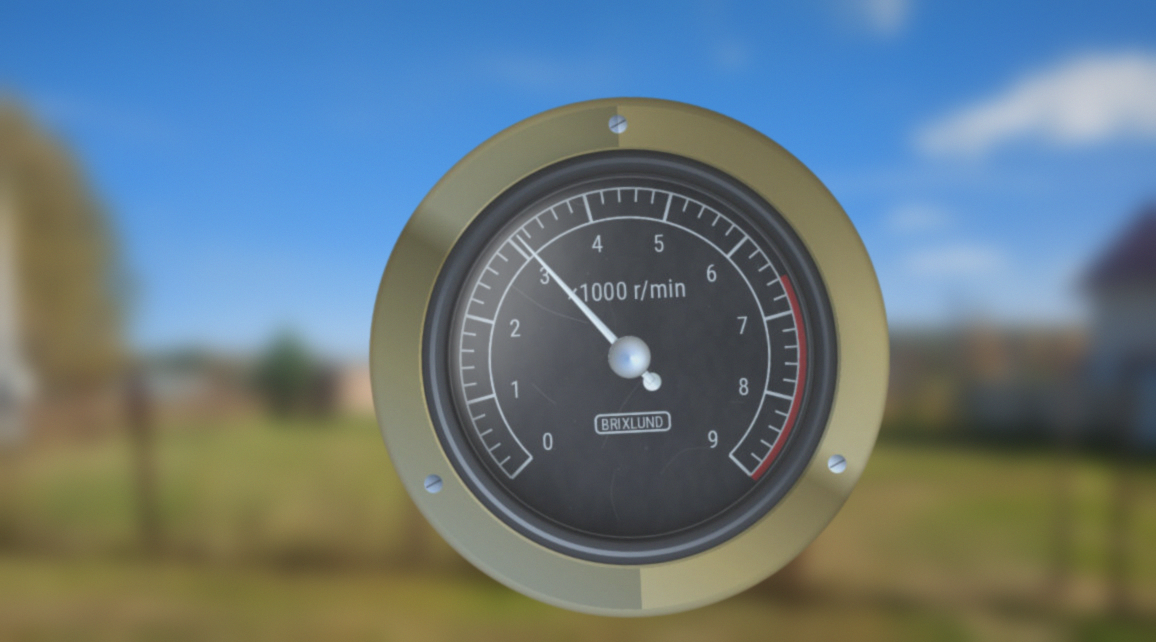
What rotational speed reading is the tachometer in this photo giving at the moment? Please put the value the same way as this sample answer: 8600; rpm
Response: 3100; rpm
